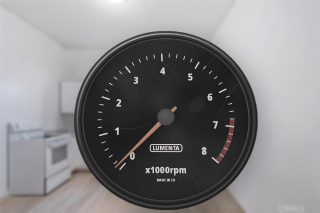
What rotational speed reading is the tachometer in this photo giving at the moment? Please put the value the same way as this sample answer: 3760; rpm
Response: 100; rpm
